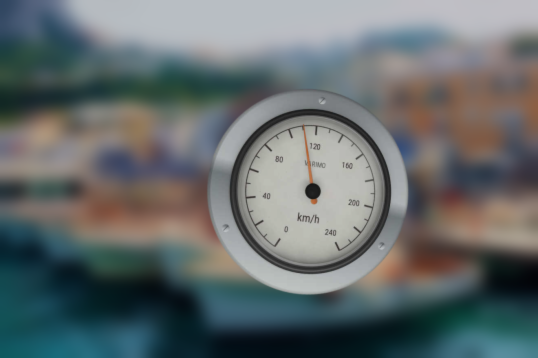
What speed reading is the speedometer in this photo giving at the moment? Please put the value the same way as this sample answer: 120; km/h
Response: 110; km/h
